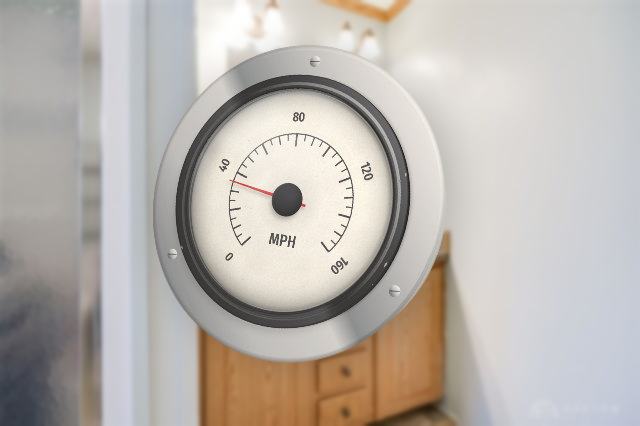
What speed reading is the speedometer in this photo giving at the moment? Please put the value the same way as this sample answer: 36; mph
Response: 35; mph
